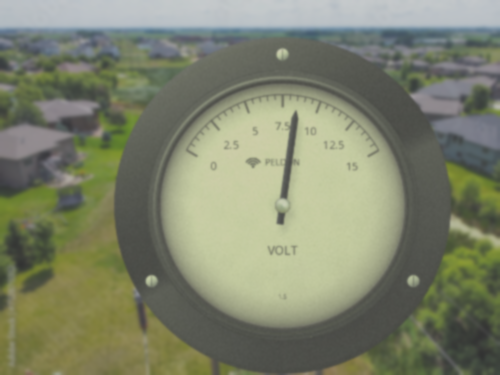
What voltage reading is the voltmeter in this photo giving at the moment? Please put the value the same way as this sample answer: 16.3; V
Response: 8.5; V
